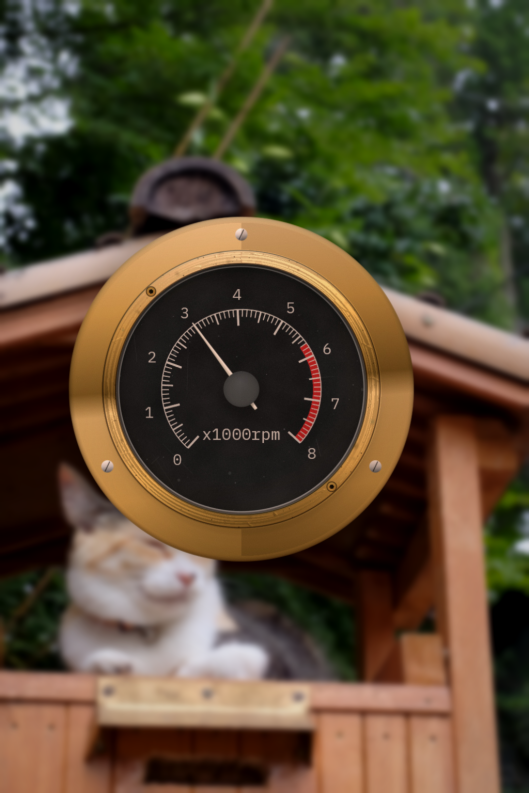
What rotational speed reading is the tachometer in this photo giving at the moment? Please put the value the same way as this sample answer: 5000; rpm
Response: 3000; rpm
